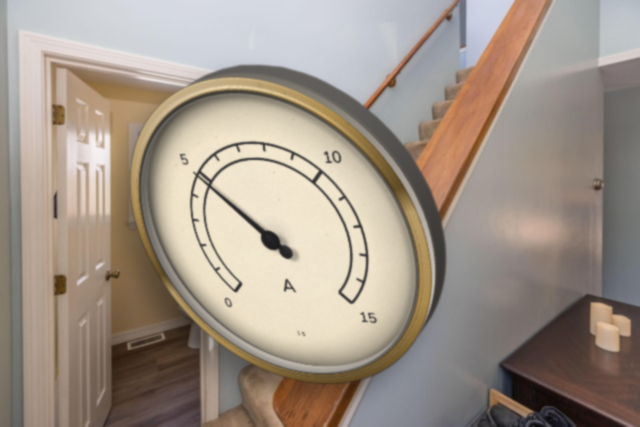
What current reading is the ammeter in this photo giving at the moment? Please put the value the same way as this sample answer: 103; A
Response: 5; A
